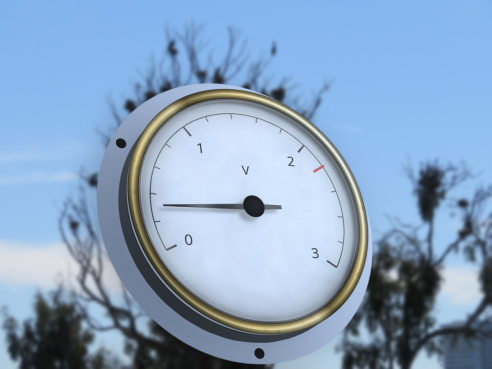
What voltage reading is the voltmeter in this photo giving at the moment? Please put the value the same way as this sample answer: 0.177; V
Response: 0.3; V
